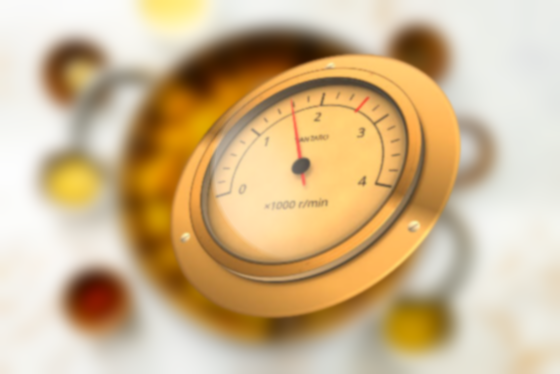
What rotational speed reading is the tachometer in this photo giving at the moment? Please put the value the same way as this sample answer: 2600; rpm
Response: 1600; rpm
